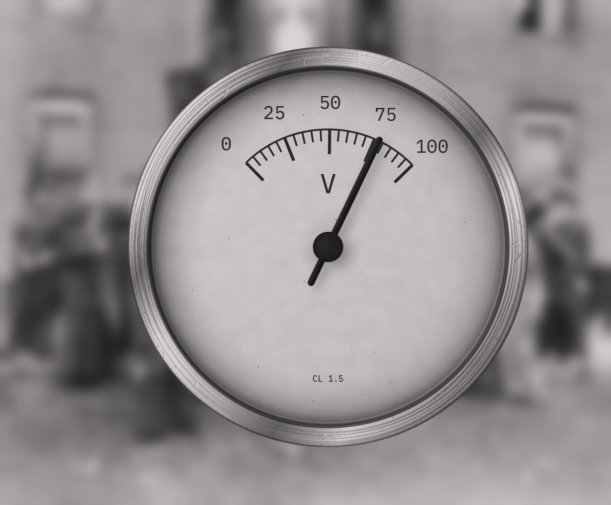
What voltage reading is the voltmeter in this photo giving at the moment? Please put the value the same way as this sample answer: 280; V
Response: 77.5; V
